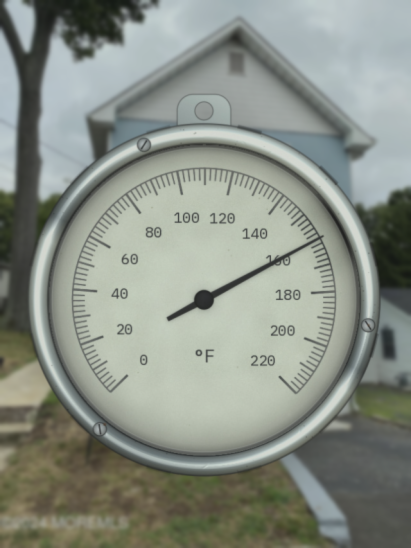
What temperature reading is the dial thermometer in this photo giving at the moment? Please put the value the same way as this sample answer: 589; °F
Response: 160; °F
